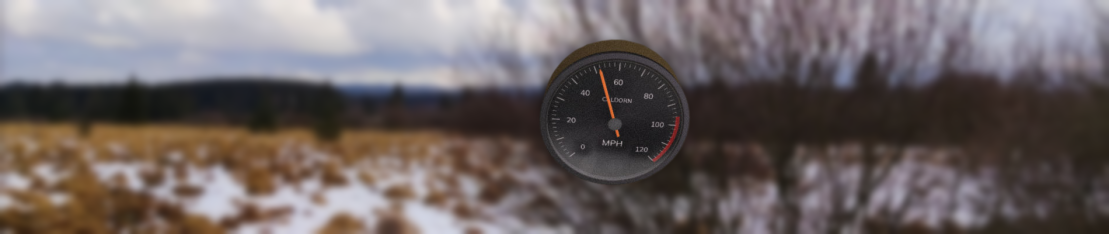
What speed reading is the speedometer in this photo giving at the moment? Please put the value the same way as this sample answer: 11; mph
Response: 52; mph
